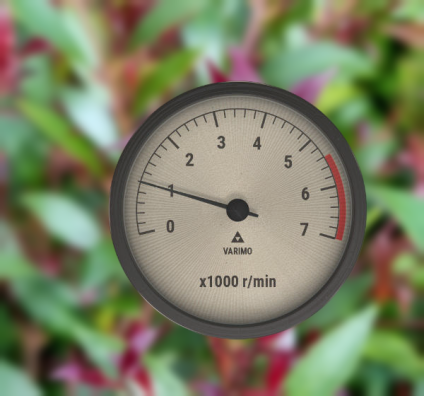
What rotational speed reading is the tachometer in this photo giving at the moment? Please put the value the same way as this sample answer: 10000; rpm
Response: 1000; rpm
